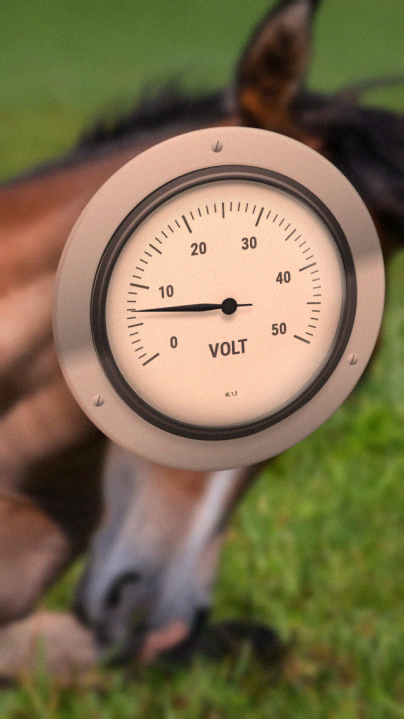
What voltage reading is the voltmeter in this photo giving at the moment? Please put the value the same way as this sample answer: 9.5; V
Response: 7; V
